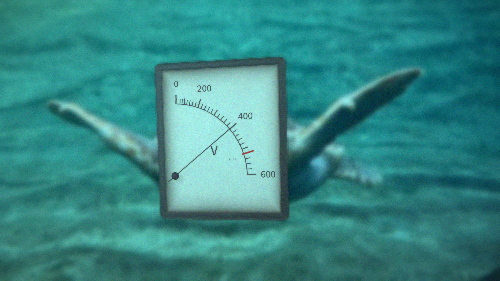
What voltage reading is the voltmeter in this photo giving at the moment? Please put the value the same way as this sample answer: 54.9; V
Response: 400; V
